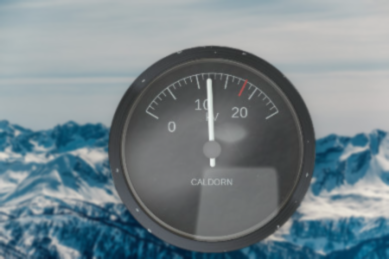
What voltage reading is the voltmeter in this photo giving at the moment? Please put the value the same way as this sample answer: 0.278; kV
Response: 12; kV
